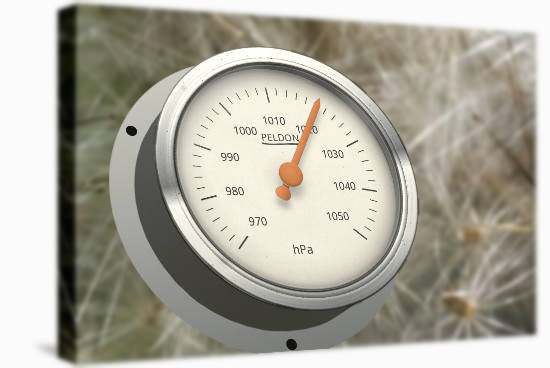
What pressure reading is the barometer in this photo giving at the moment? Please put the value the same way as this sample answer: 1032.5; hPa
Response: 1020; hPa
